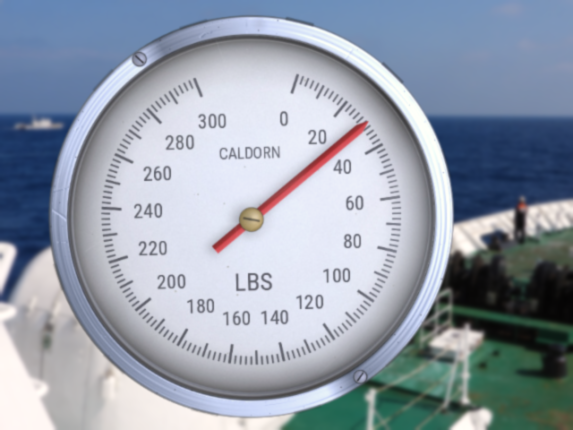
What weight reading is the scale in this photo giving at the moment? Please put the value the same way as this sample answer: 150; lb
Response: 30; lb
